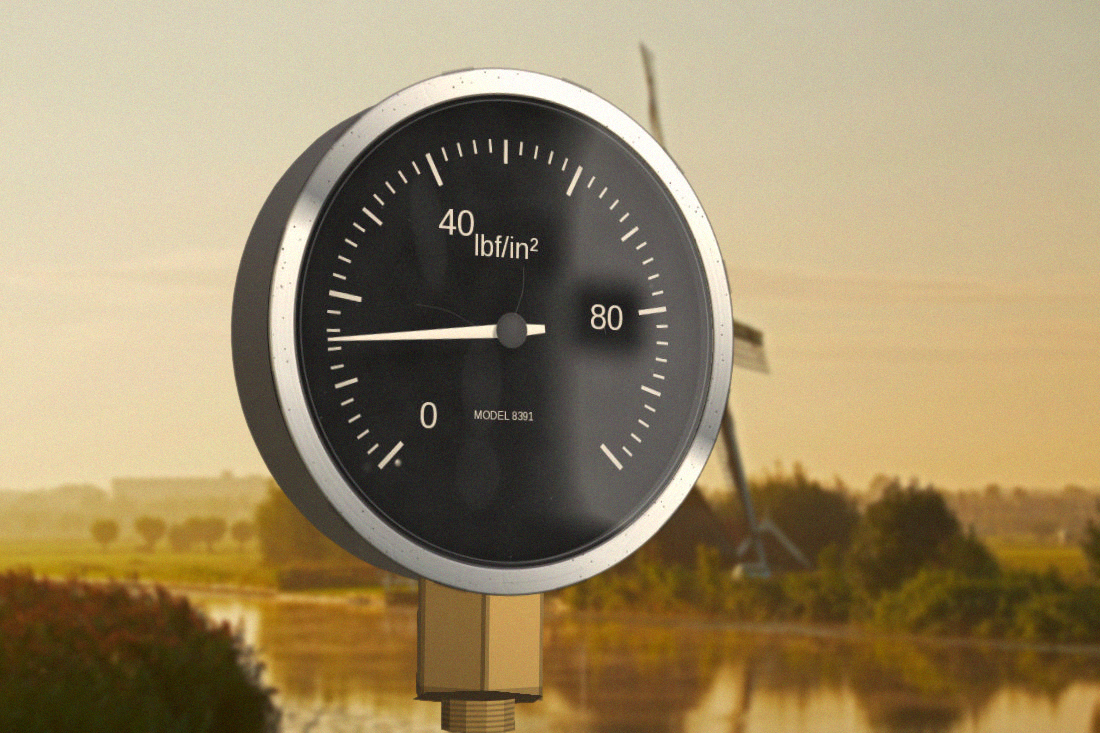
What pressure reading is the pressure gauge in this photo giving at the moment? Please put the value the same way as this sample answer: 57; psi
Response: 15; psi
